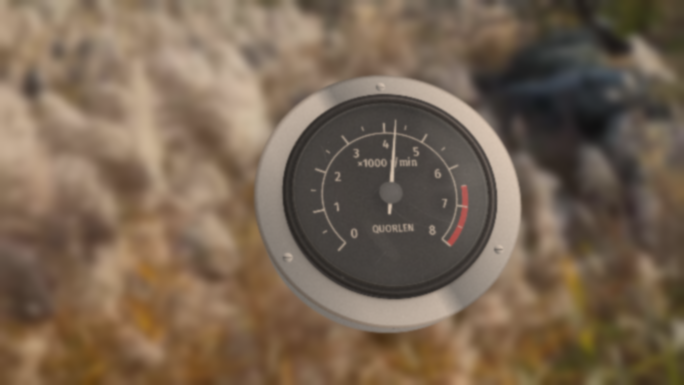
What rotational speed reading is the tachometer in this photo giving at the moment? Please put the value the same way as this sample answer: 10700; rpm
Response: 4250; rpm
